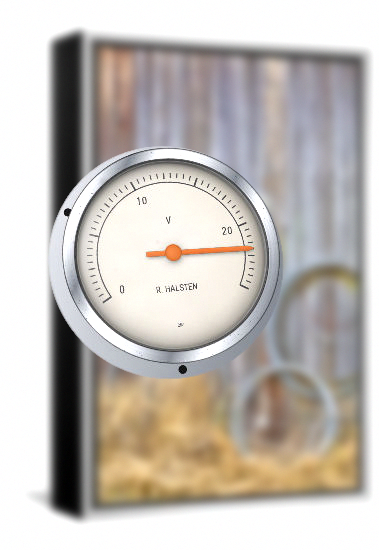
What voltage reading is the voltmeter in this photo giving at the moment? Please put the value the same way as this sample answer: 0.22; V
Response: 22; V
